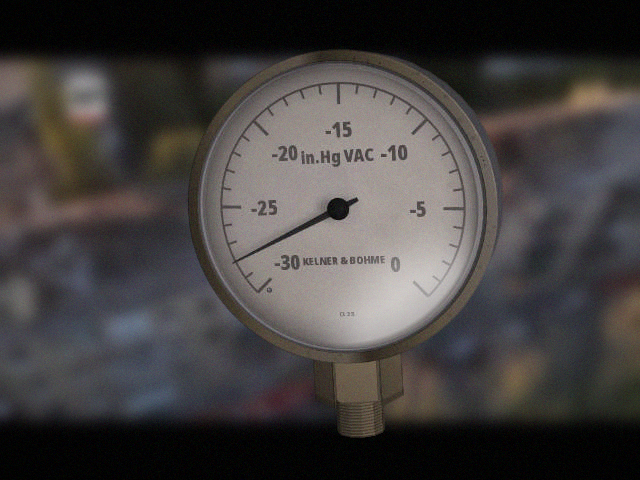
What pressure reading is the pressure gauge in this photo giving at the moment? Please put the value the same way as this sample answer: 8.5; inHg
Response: -28; inHg
